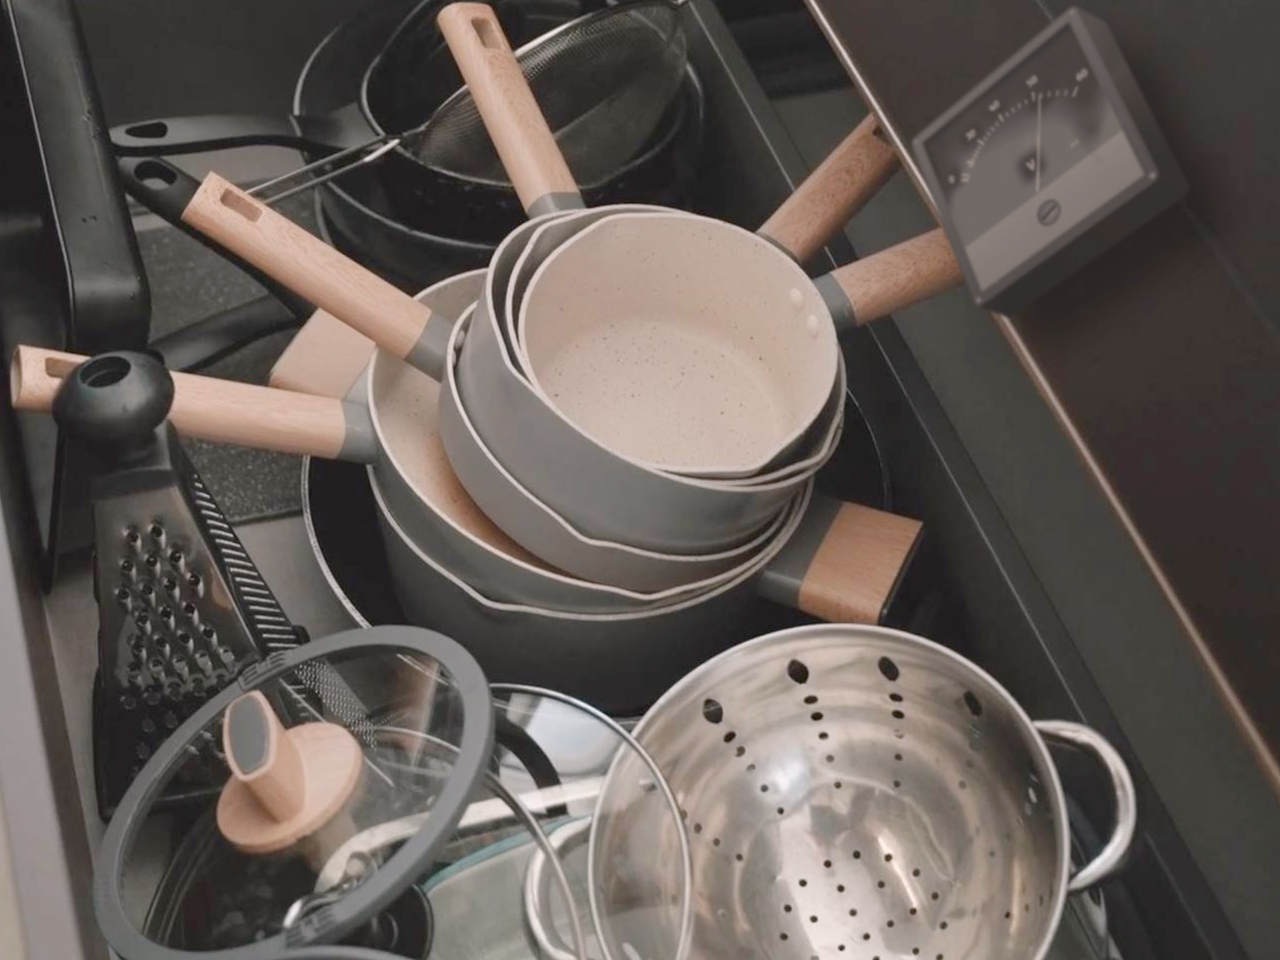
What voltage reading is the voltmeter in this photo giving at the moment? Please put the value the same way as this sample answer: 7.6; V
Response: 52; V
